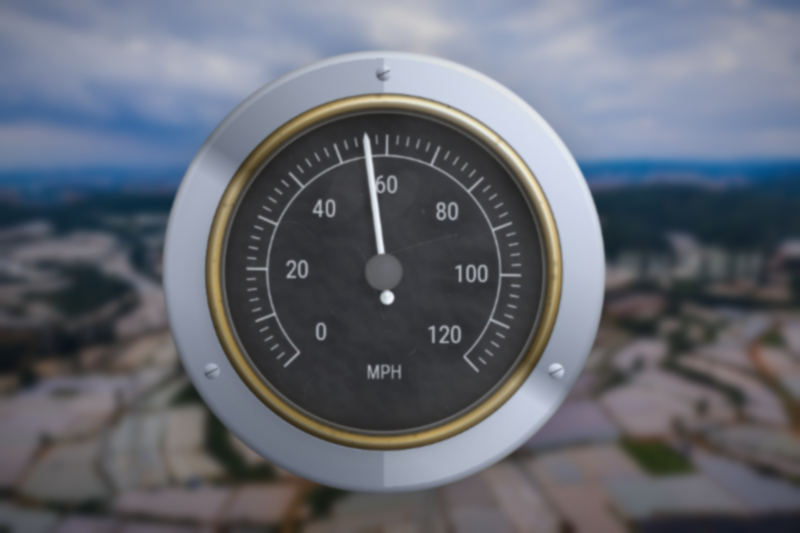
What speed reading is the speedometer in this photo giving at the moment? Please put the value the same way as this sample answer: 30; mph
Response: 56; mph
